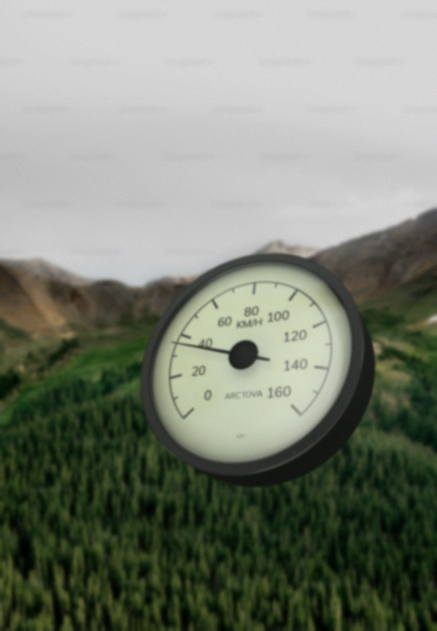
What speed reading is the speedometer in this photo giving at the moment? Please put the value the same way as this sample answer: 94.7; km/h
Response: 35; km/h
